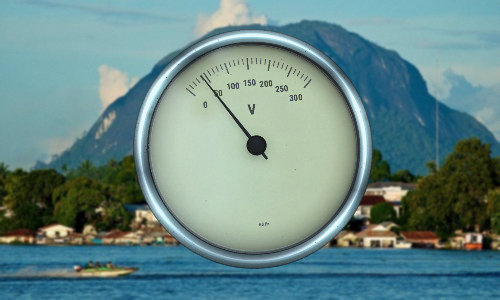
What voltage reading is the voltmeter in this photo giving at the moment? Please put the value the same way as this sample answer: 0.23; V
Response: 40; V
